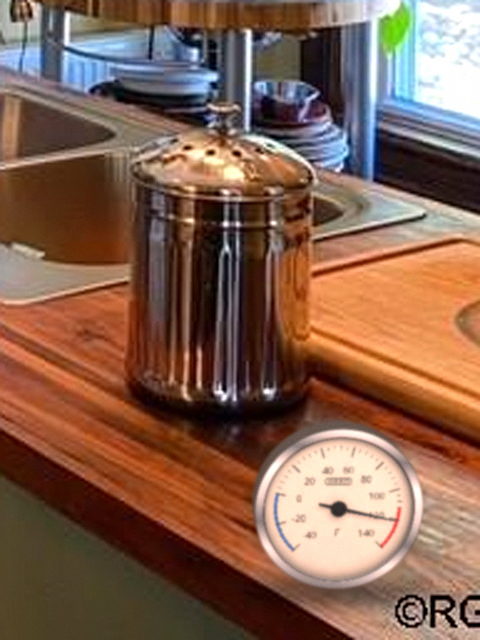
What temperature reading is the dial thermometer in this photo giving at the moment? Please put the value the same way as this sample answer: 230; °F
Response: 120; °F
